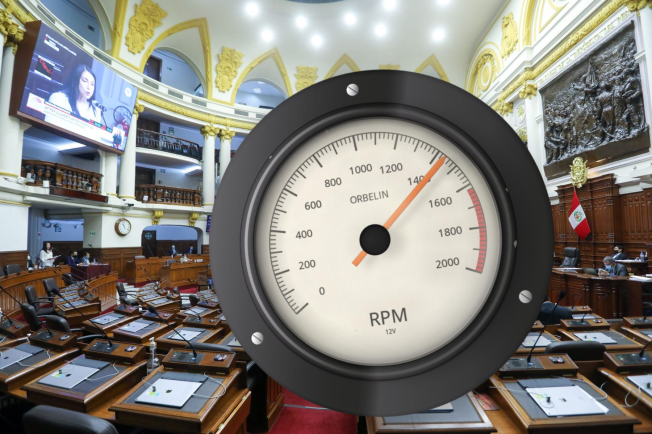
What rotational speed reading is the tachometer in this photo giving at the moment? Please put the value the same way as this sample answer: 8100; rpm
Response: 1440; rpm
